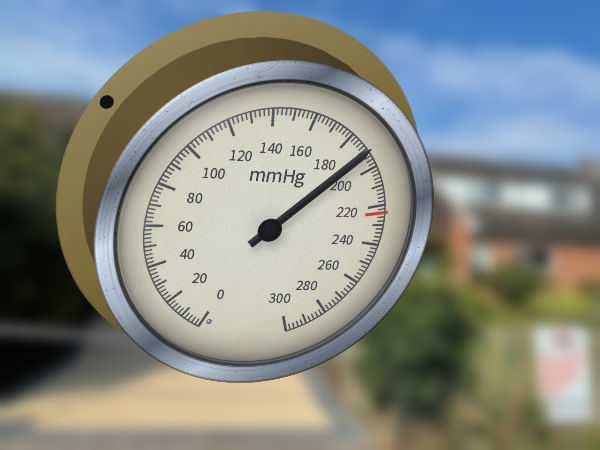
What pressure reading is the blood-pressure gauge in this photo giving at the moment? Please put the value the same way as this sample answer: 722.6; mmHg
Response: 190; mmHg
